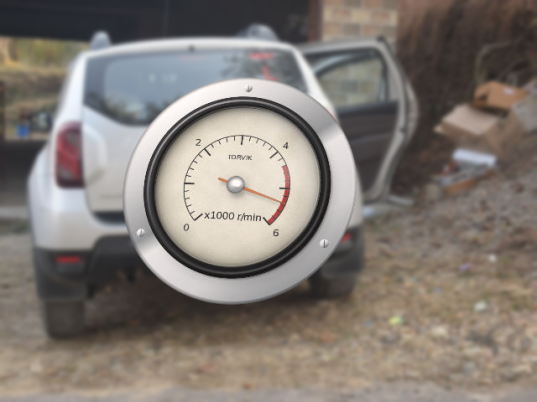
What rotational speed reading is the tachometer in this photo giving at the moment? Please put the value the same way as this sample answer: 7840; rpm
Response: 5400; rpm
